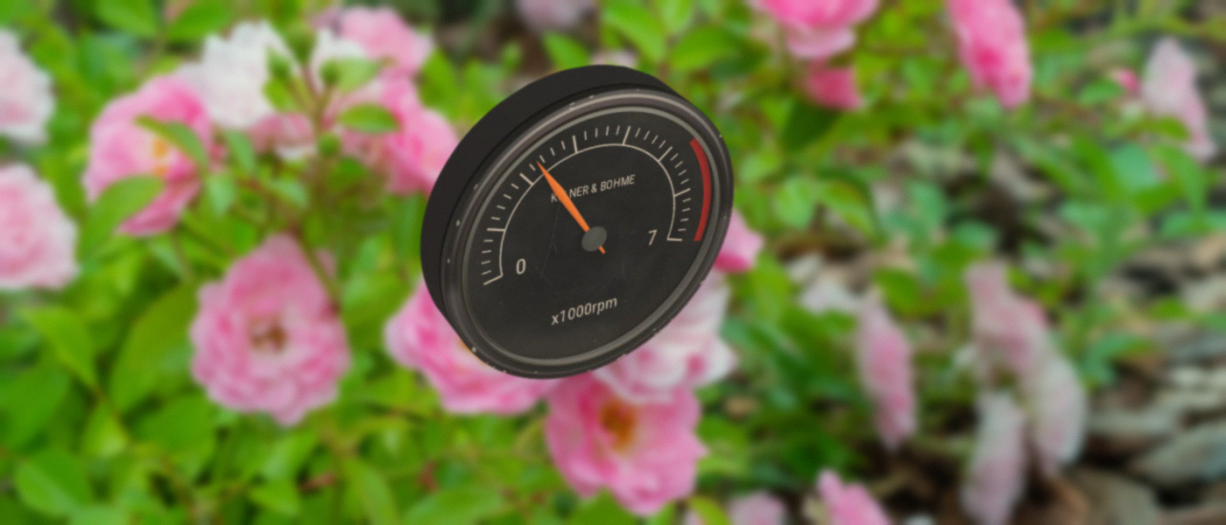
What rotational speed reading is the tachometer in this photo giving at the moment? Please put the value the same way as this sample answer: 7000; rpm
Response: 2300; rpm
